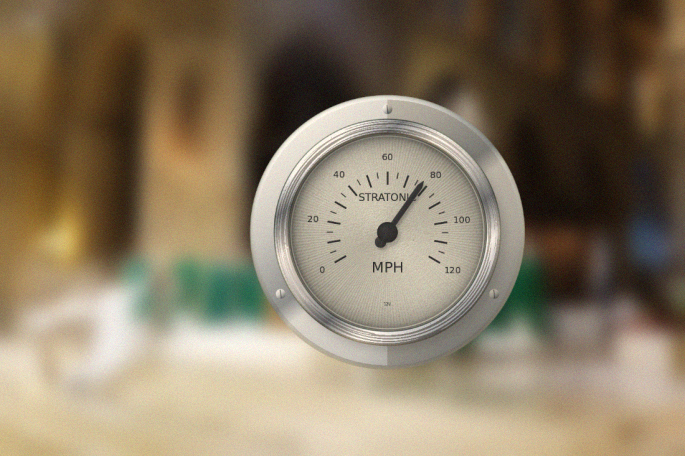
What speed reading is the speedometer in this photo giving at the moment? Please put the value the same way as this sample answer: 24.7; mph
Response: 77.5; mph
